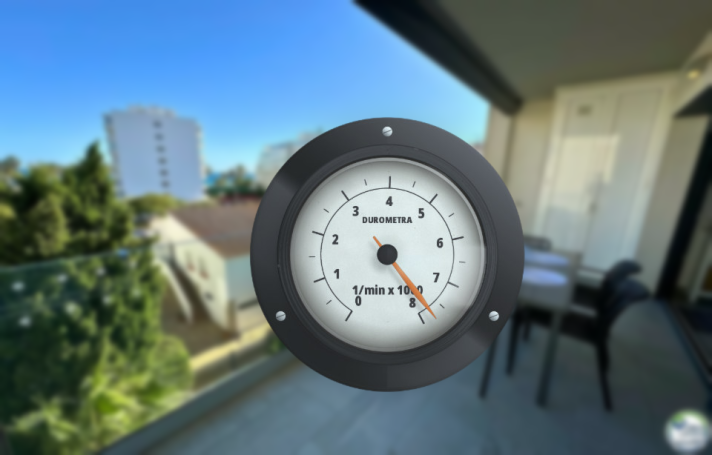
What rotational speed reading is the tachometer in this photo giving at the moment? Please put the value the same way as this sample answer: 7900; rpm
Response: 7750; rpm
